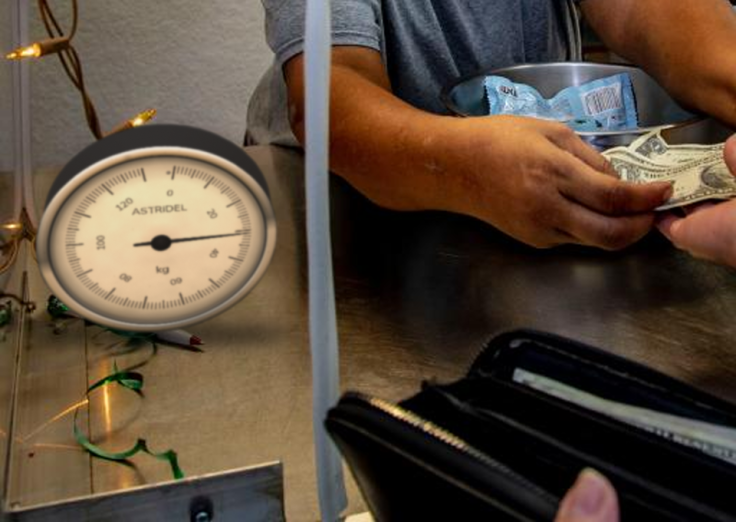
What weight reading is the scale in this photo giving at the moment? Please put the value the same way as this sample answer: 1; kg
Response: 30; kg
